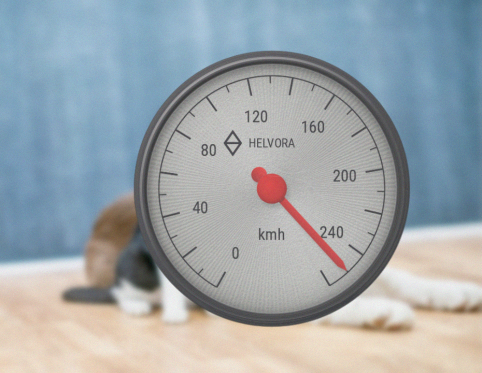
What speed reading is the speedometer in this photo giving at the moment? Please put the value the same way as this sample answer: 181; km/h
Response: 250; km/h
